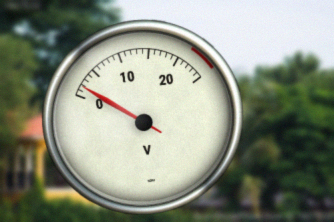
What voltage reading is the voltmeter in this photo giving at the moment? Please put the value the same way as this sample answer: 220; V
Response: 2; V
